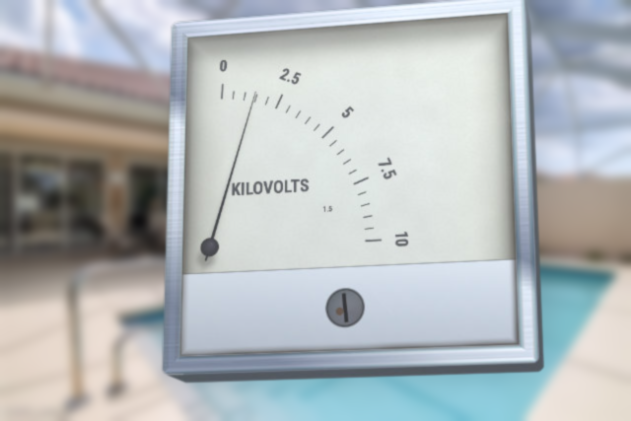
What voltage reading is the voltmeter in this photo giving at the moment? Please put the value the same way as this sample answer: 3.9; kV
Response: 1.5; kV
